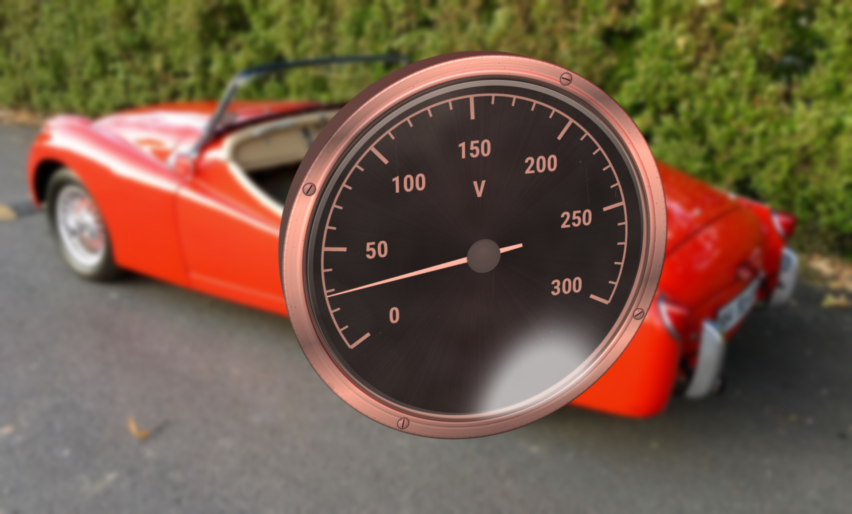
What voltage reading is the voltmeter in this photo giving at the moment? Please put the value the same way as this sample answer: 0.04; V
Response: 30; V
